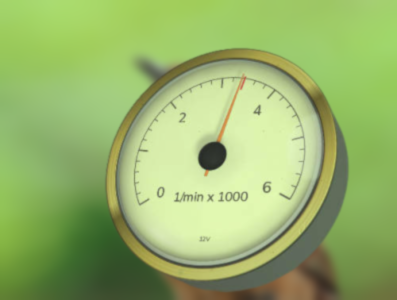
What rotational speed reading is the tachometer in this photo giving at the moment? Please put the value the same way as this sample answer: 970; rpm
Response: 3400; rpm
